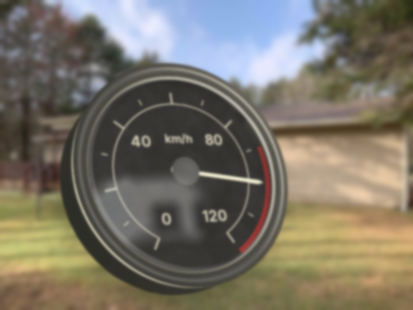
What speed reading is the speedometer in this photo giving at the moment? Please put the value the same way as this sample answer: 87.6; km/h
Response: 100; km/h
